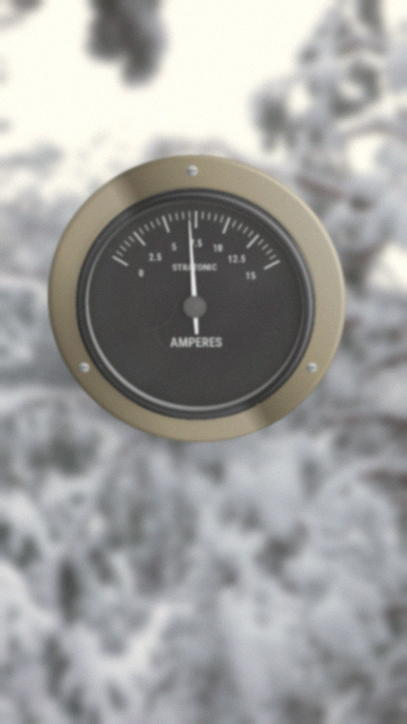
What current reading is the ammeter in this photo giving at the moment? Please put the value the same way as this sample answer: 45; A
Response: 7; A
